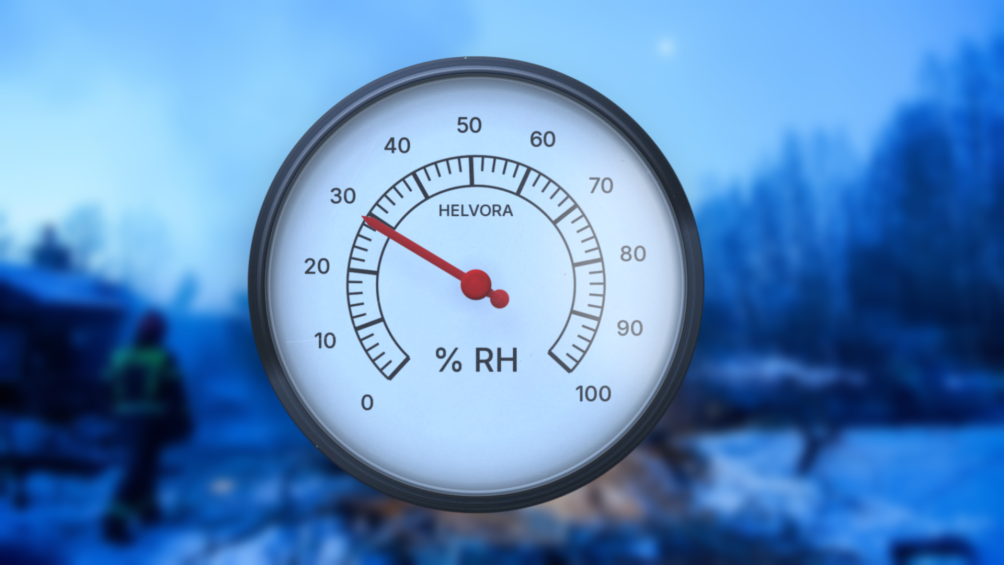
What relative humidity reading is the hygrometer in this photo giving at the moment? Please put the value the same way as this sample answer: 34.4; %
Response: 29; %
